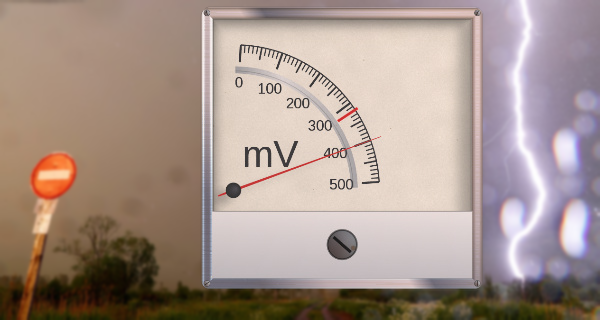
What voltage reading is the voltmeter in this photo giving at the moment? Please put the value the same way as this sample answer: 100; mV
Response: 400; mV
